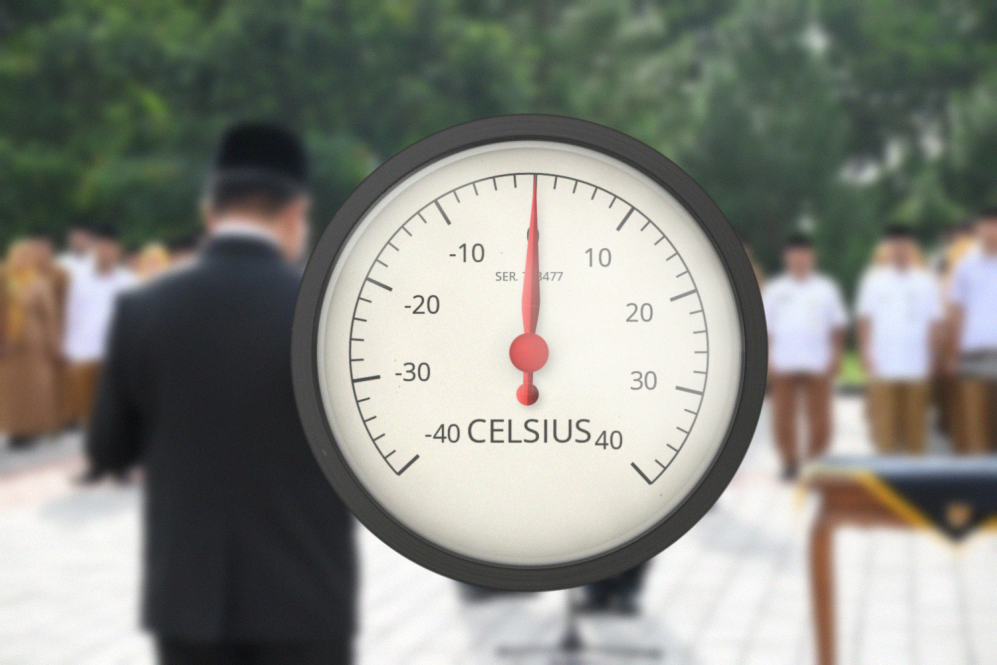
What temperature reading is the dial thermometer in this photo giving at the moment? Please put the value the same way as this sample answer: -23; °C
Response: 0; °C
